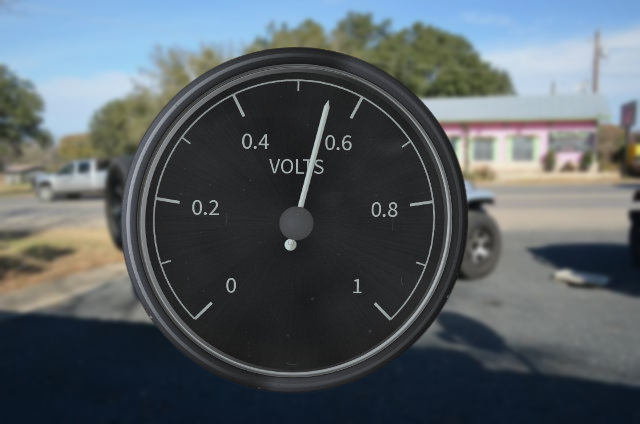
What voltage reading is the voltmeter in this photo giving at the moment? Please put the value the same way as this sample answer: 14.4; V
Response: 0.55; V
